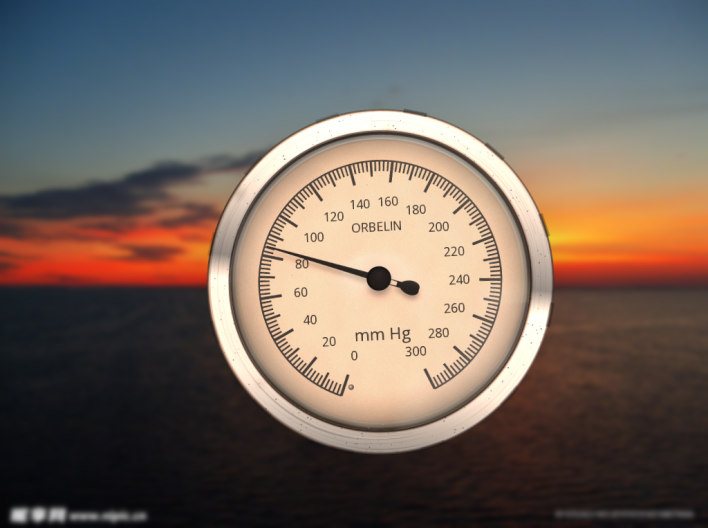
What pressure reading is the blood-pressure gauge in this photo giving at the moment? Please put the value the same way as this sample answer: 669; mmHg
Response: 84; mmHg
